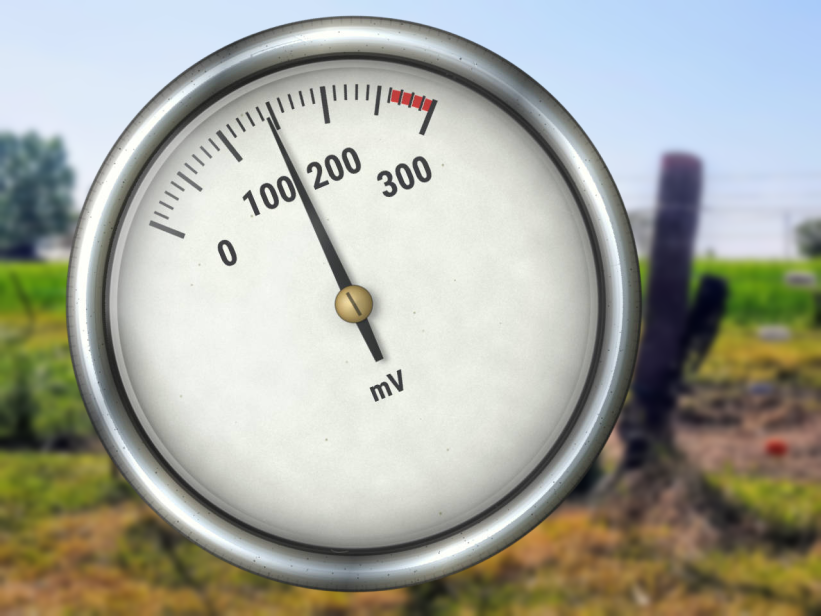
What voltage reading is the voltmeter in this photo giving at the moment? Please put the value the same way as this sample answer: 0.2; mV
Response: 145; mV
